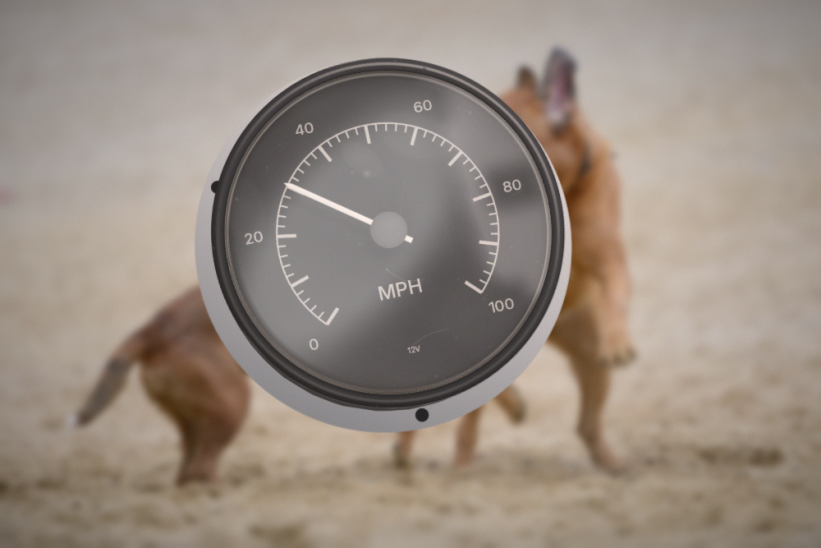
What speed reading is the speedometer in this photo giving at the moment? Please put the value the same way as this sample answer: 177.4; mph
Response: 30; mph
